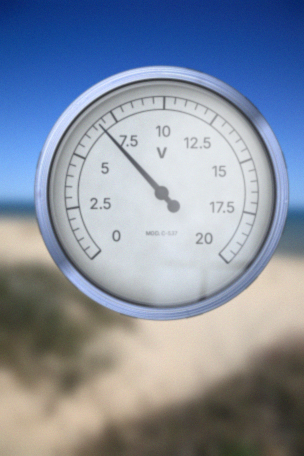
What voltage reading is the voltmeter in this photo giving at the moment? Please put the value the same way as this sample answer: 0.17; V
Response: 6.75; V
